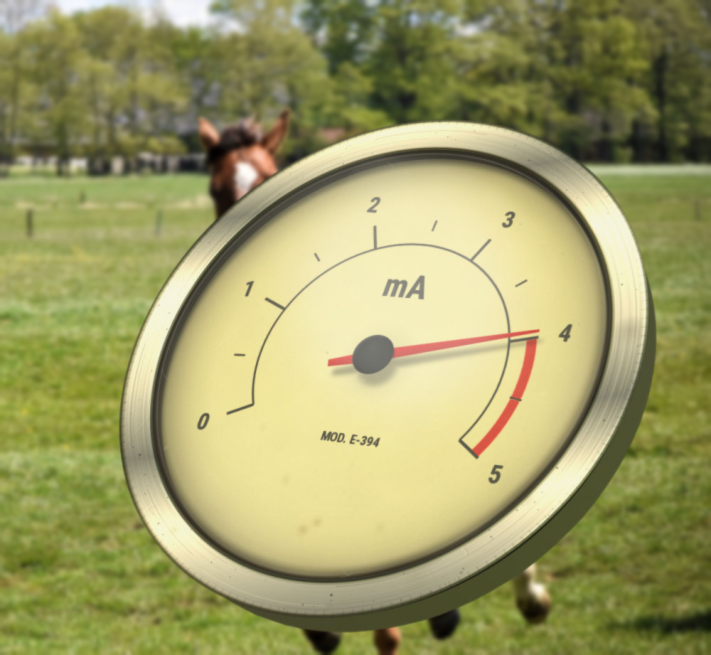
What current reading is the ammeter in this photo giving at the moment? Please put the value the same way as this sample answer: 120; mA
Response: 4; mA
